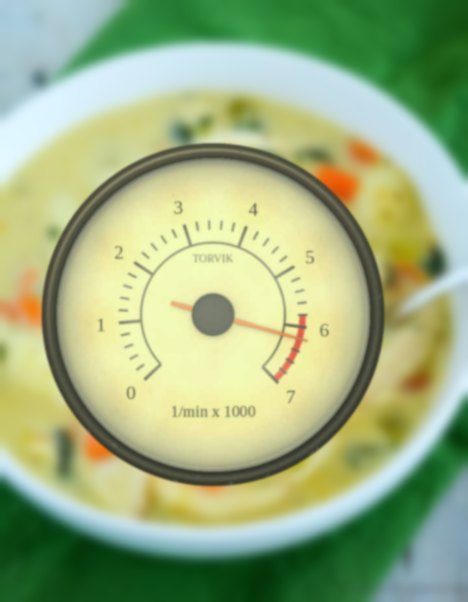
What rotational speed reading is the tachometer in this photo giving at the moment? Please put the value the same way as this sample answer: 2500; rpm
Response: 6200; rpm
